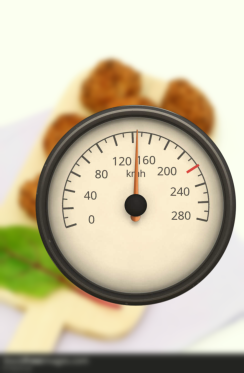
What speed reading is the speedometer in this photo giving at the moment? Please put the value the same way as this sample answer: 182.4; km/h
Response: 145; km/h
